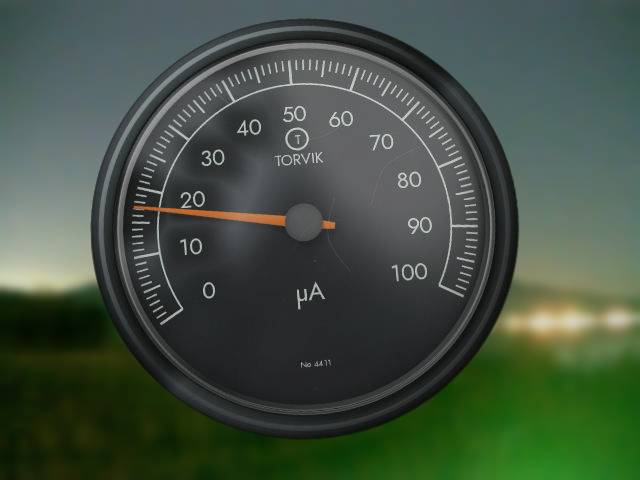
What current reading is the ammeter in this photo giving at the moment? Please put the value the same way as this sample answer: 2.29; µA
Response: 17; µA
